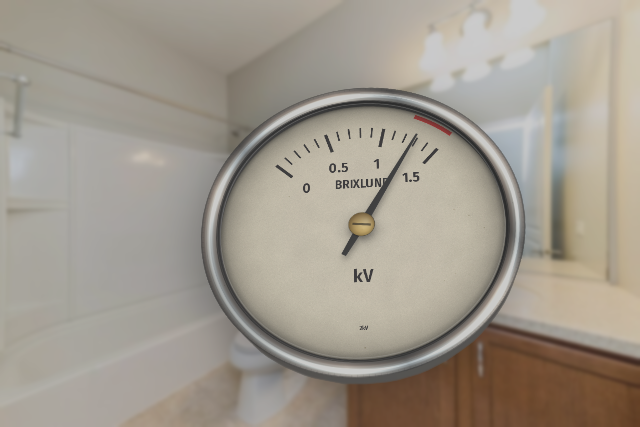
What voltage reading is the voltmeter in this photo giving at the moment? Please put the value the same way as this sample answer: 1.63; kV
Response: 1.3; kV
